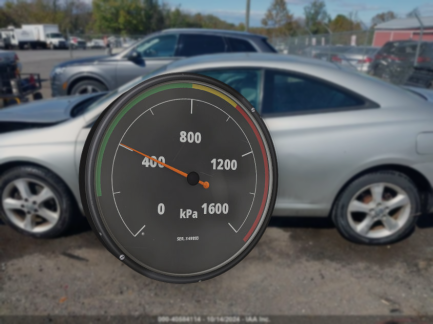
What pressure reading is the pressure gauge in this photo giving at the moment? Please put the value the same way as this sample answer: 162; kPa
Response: 400; kPa
